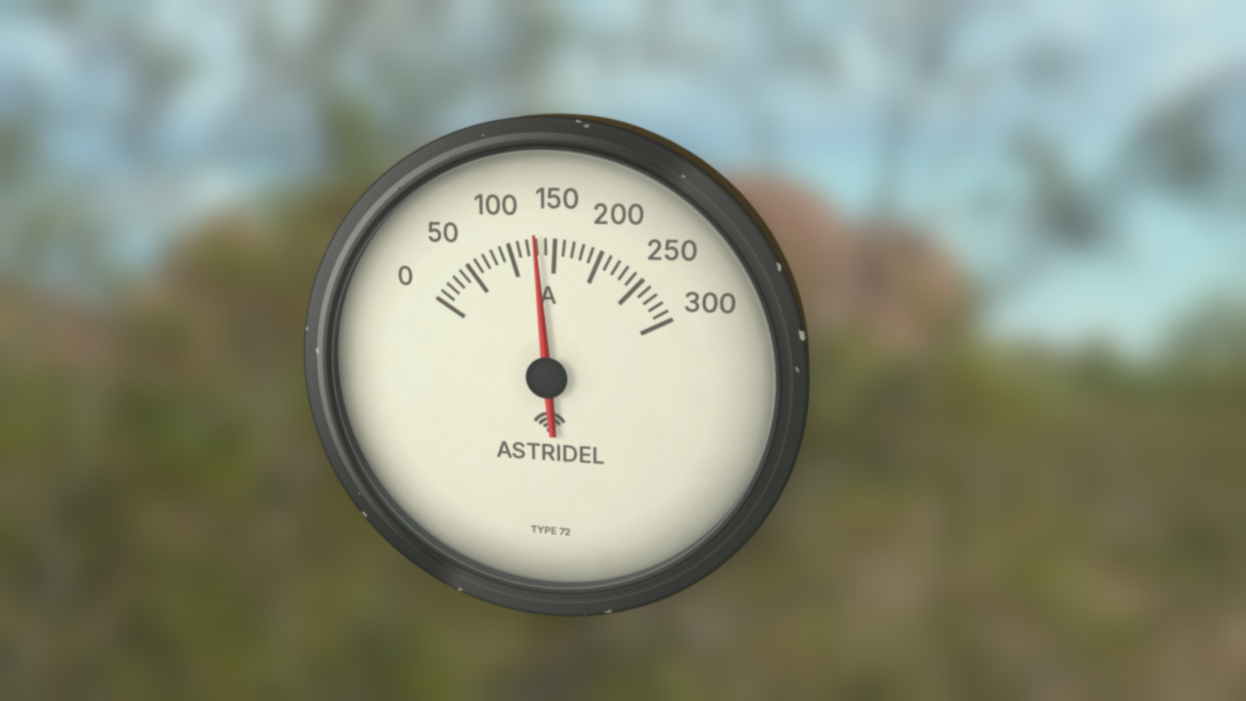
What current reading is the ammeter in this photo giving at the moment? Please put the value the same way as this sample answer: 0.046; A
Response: 130; A
